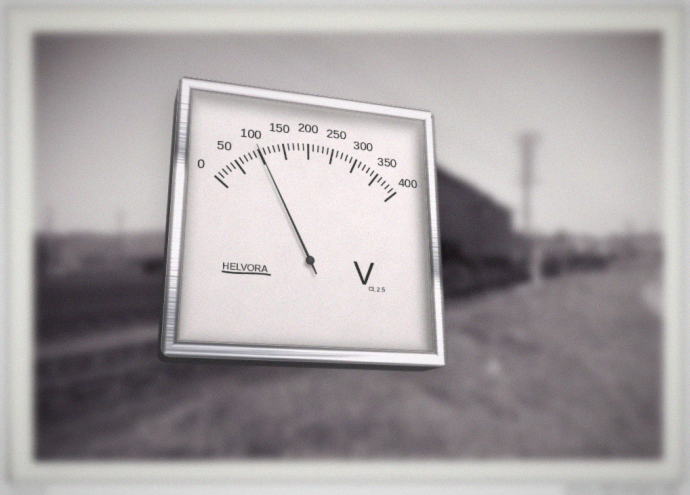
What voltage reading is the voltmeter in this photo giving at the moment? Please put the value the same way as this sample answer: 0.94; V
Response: 100; V
